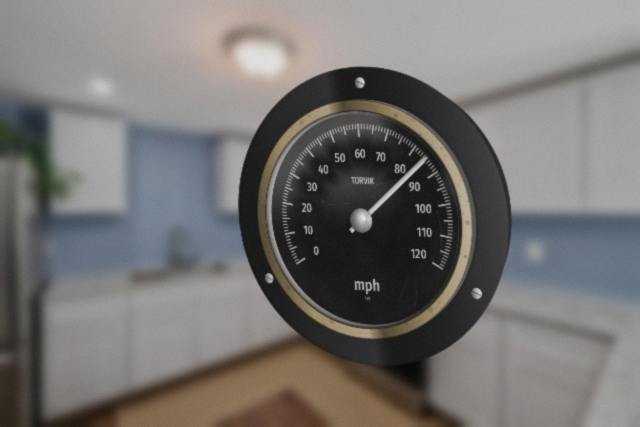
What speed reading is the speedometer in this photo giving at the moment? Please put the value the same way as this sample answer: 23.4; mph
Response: 85; mph
